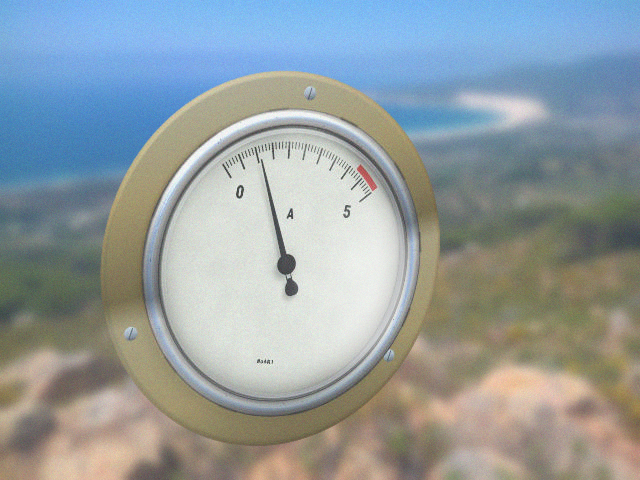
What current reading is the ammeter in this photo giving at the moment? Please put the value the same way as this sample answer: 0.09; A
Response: 1; A
